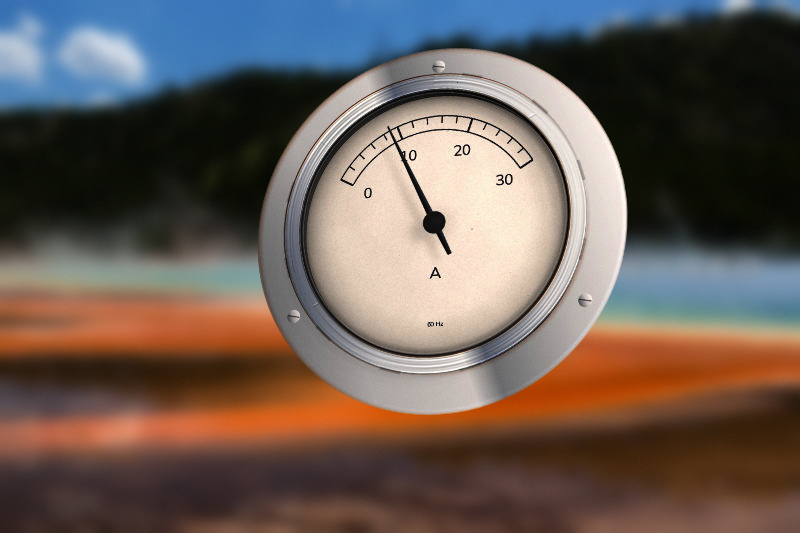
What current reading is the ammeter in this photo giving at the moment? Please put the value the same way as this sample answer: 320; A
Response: 9; A
